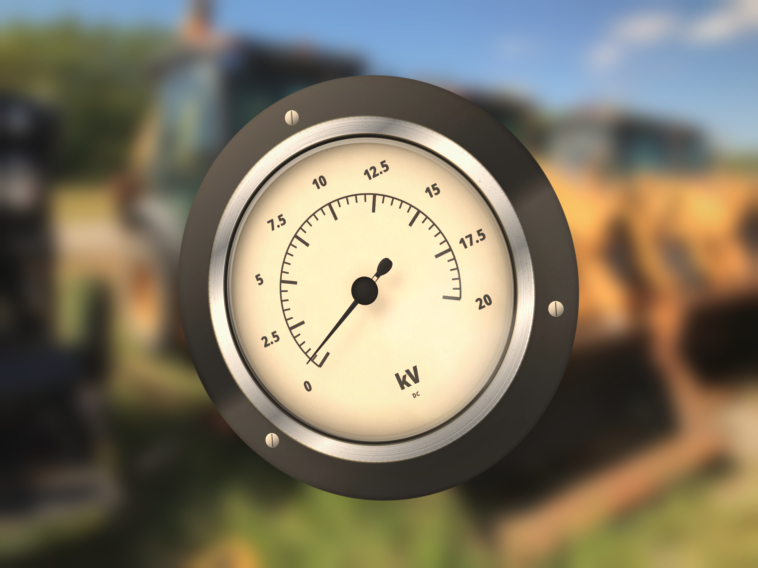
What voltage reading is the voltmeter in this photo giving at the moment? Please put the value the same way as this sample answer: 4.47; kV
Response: 0.5; kV
